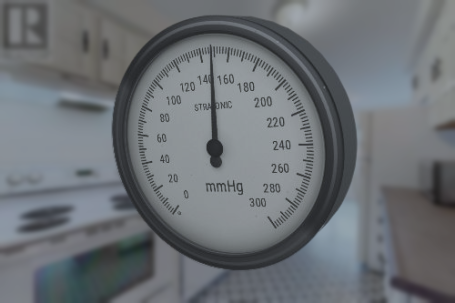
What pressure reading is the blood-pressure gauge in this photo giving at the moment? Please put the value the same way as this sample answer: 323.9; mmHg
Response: 150; mmHg
